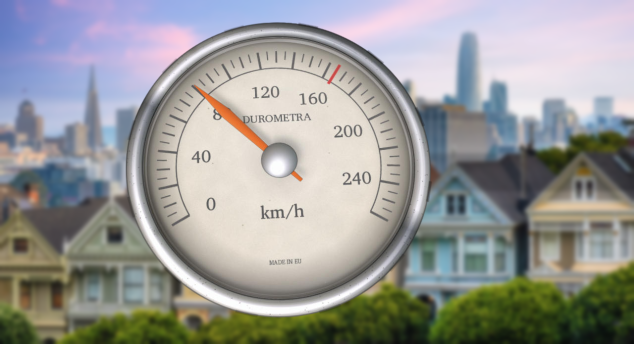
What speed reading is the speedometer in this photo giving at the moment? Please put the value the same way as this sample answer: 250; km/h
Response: 80; km/h
